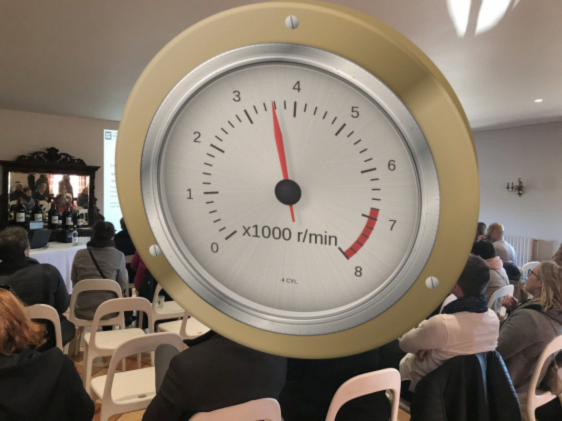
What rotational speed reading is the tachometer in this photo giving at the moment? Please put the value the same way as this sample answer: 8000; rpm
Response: 3600; rpm
